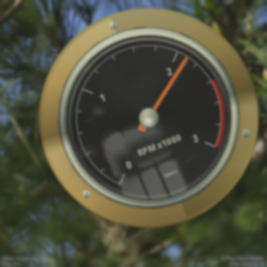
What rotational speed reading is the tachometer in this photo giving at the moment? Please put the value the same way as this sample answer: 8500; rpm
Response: 2100; rpm
